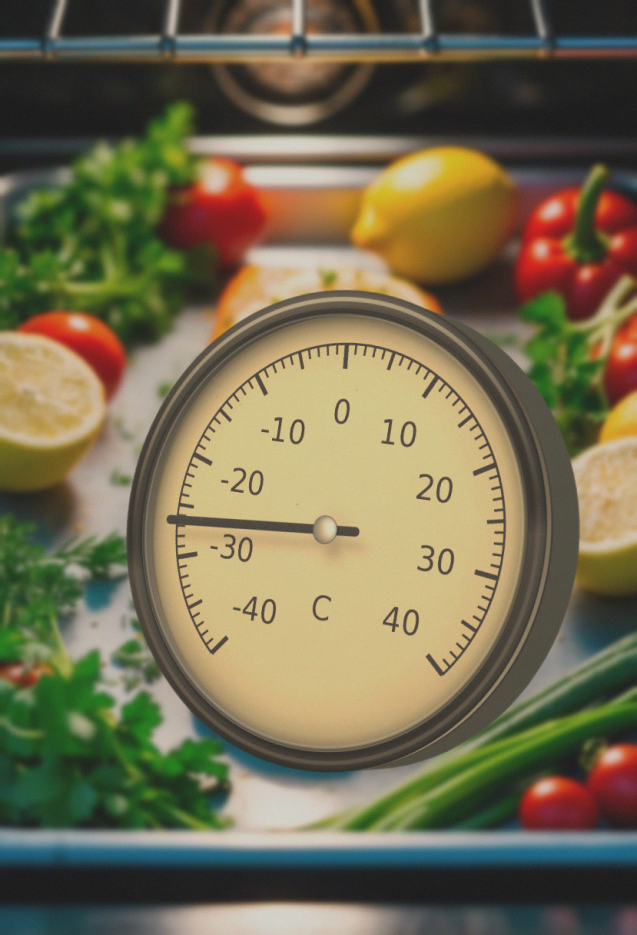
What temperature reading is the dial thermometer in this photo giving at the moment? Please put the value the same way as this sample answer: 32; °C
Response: -26.5; °C
